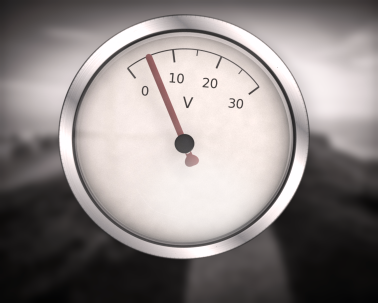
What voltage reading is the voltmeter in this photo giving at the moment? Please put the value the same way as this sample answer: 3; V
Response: 5; V
